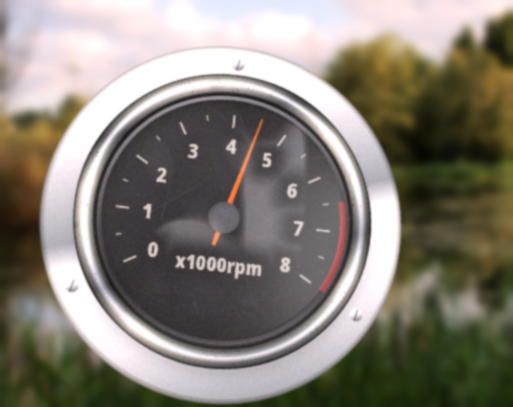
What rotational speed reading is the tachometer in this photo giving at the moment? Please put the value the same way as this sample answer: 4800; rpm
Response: 4500; rpm
